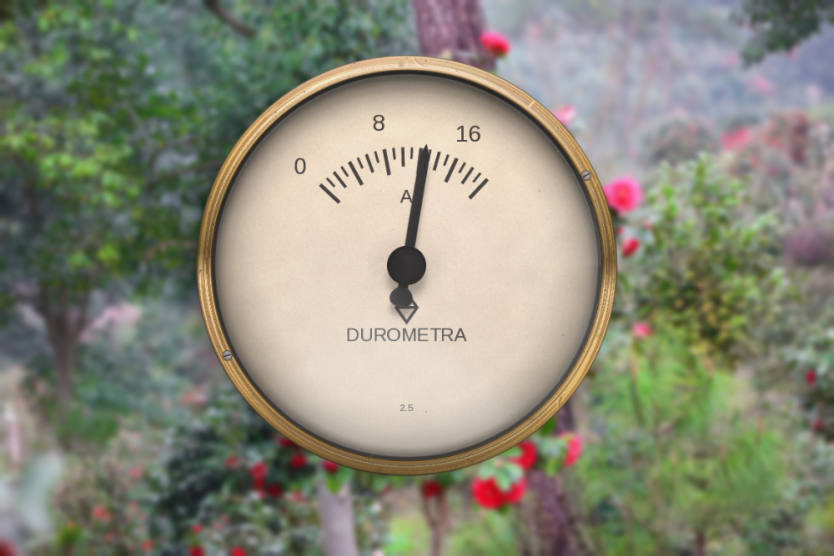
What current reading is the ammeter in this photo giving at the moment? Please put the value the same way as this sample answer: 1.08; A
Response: 12.5; A
